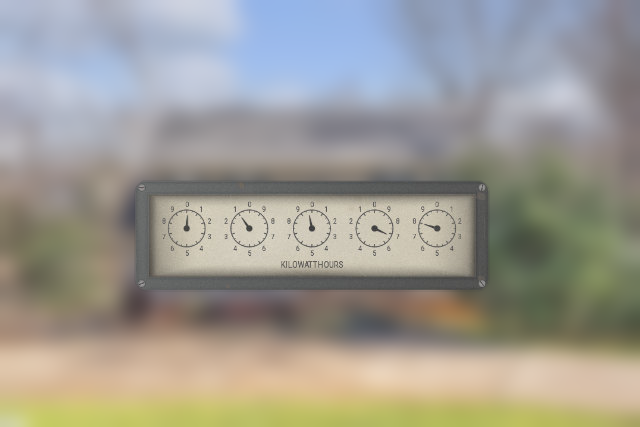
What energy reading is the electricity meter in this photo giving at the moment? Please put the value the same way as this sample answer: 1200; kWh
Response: 968; kWh
